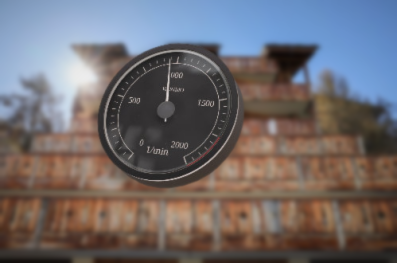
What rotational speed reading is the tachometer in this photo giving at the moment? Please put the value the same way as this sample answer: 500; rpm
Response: 950; rpm
